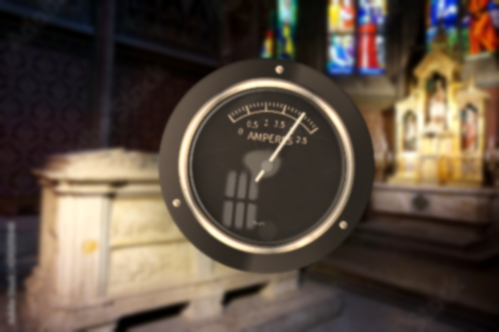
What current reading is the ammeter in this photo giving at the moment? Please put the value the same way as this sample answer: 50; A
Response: 2; A
